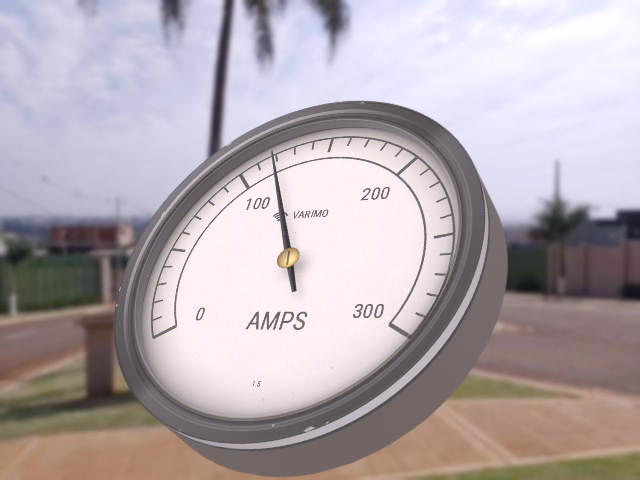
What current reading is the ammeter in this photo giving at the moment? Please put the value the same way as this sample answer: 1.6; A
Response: 120; A
